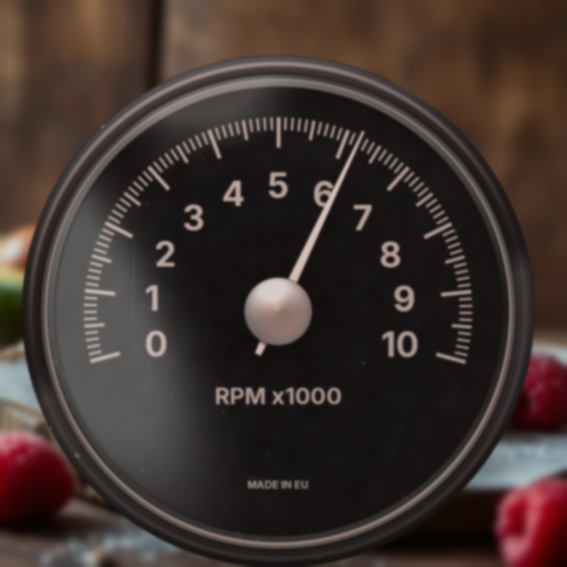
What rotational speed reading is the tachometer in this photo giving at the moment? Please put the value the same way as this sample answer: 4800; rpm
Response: 6200; rpm
